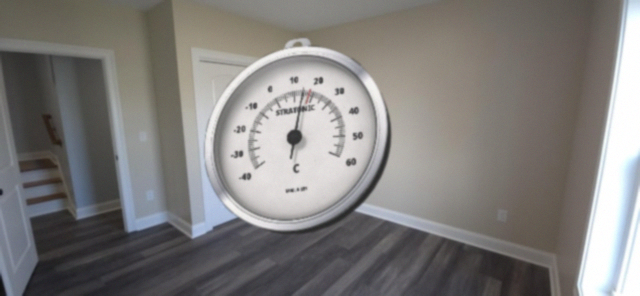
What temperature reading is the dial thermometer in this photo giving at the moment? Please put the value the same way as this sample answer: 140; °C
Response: 15; °C
